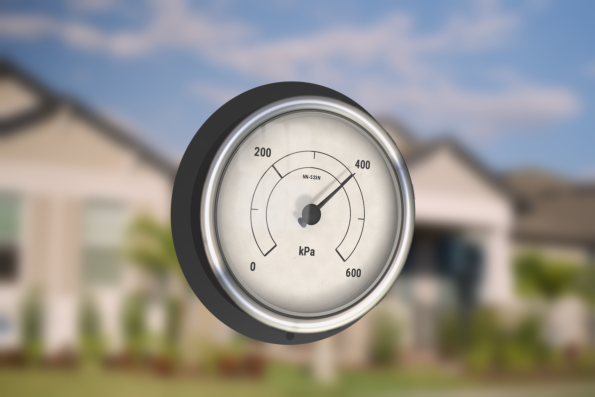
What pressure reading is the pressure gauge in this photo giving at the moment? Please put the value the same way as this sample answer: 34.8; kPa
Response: 400; kPa
